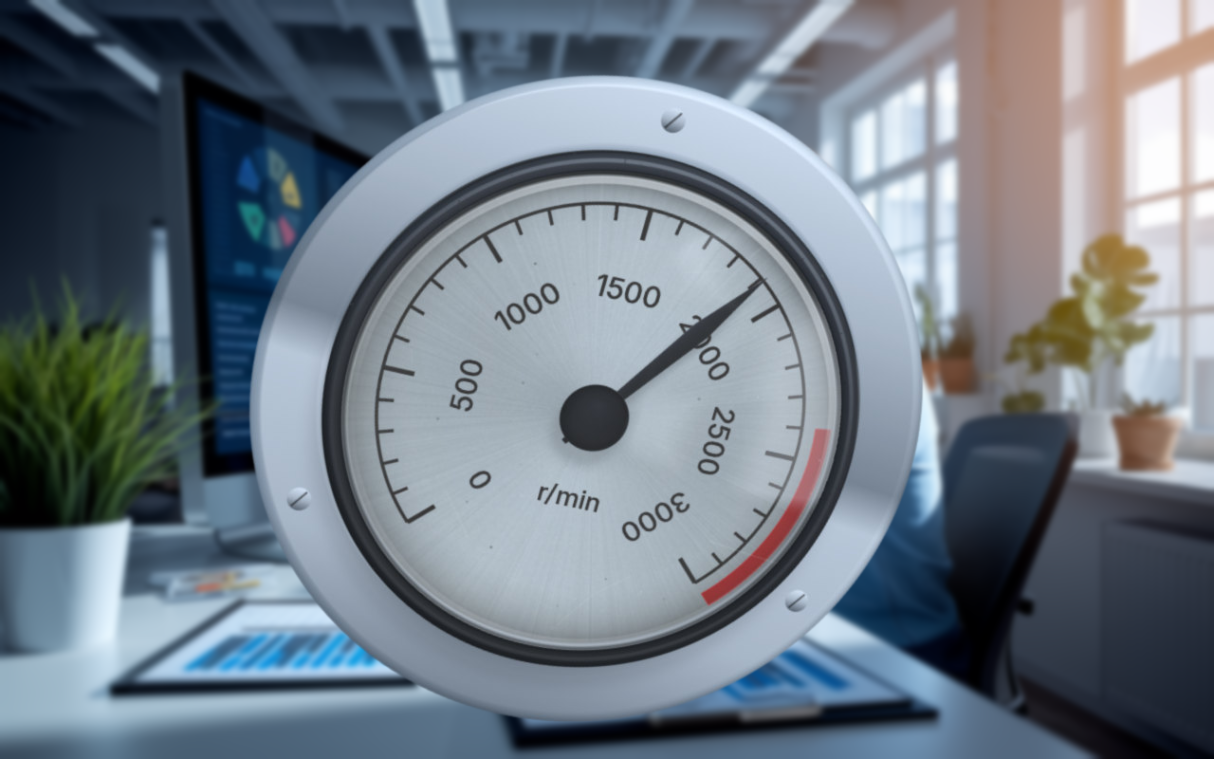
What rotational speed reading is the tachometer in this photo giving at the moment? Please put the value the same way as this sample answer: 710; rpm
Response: 1900; rpm
